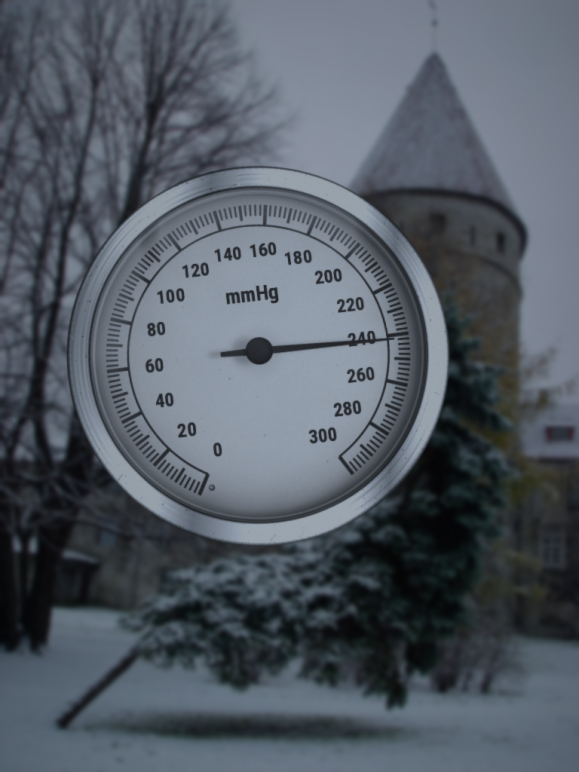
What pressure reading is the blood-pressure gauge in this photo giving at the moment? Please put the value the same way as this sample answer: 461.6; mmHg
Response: 242; mmHg
